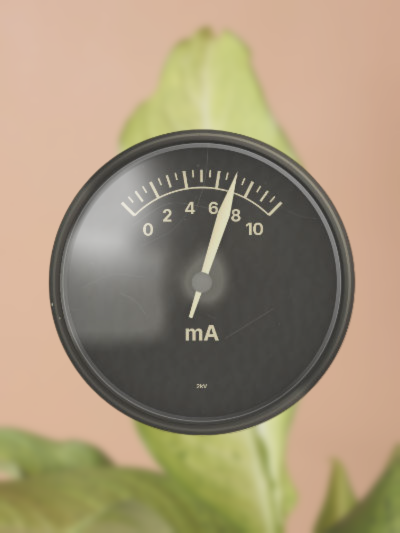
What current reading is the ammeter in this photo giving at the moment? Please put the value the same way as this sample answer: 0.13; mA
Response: 7; mA
